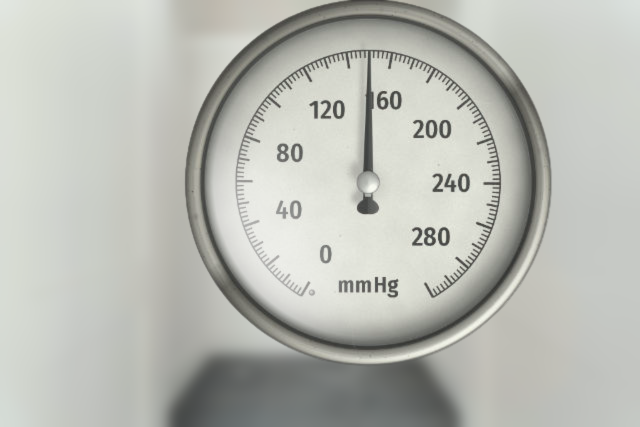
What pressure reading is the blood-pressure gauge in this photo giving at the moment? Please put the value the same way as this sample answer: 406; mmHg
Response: 150; mmHg
